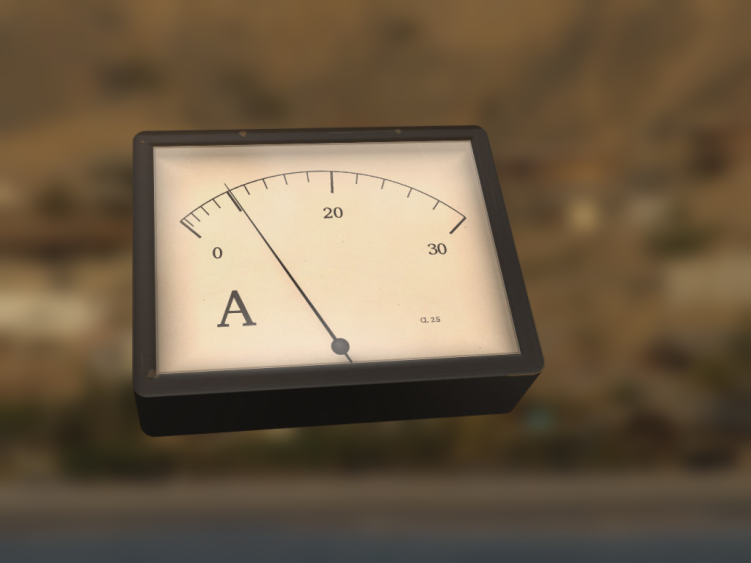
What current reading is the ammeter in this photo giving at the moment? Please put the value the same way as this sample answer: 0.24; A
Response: 10; A
